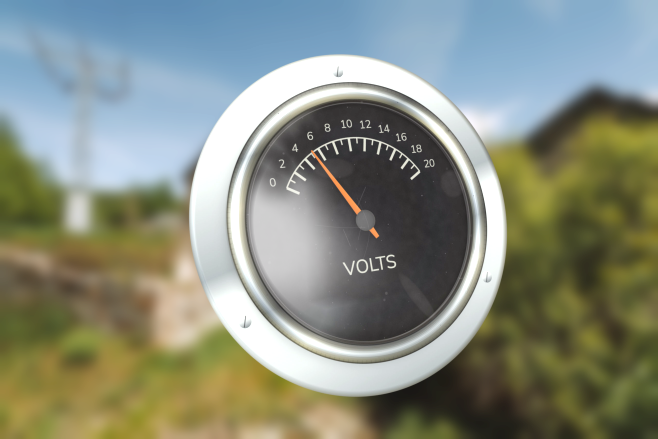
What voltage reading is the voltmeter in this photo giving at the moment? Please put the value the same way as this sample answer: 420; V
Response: 5; V
